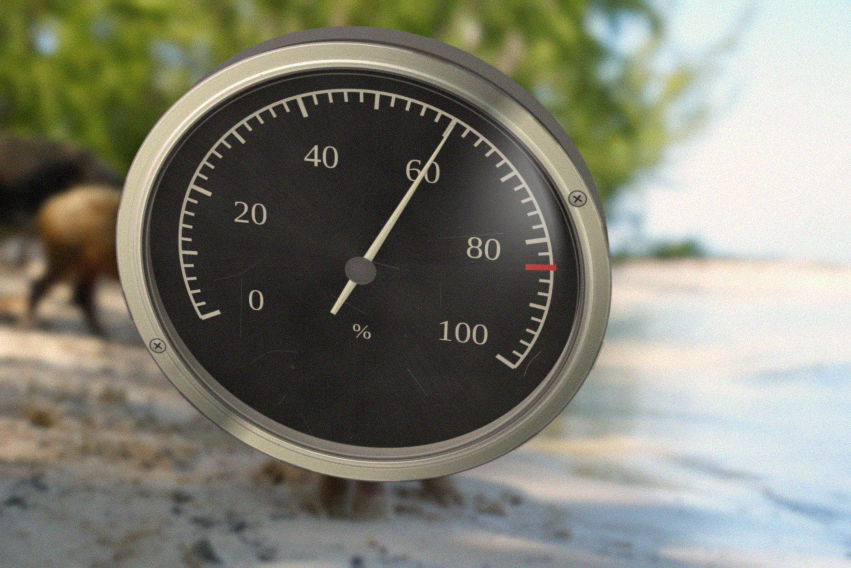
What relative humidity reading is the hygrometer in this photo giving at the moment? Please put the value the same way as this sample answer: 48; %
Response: 60; %
